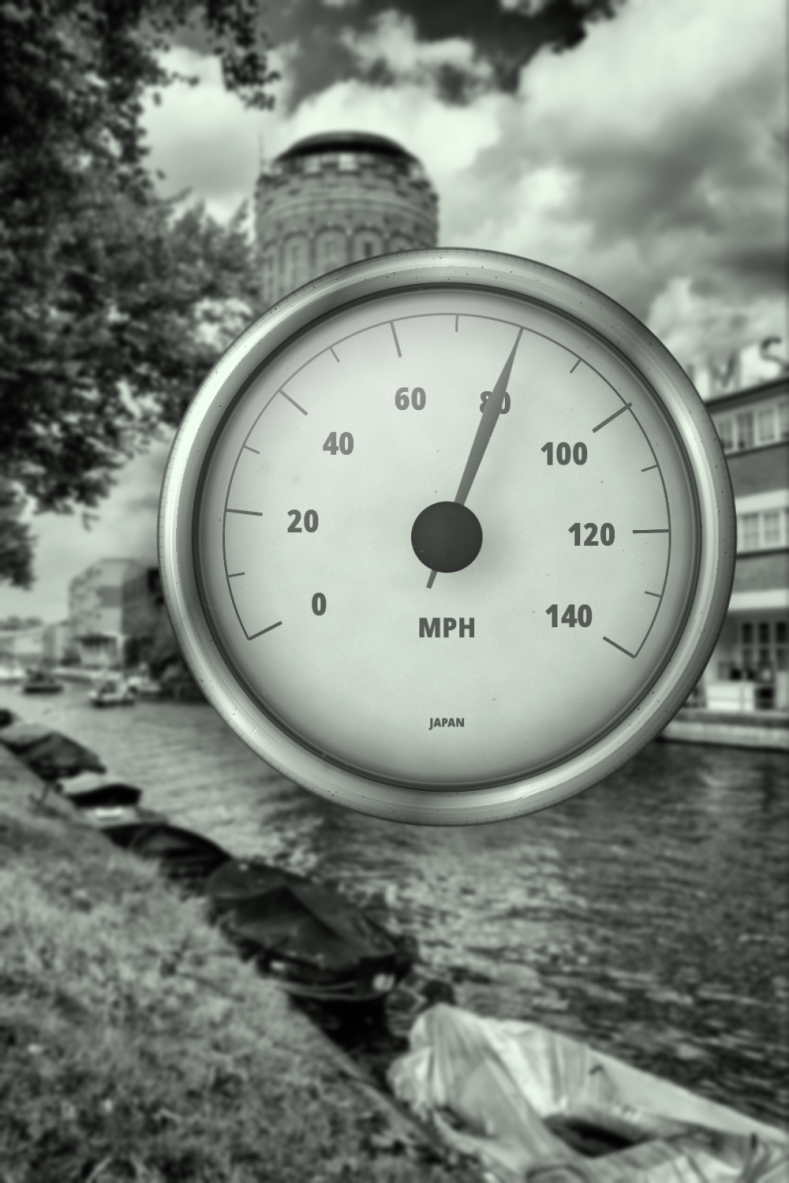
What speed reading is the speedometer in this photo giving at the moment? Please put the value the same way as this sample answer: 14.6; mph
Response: 80; mph
